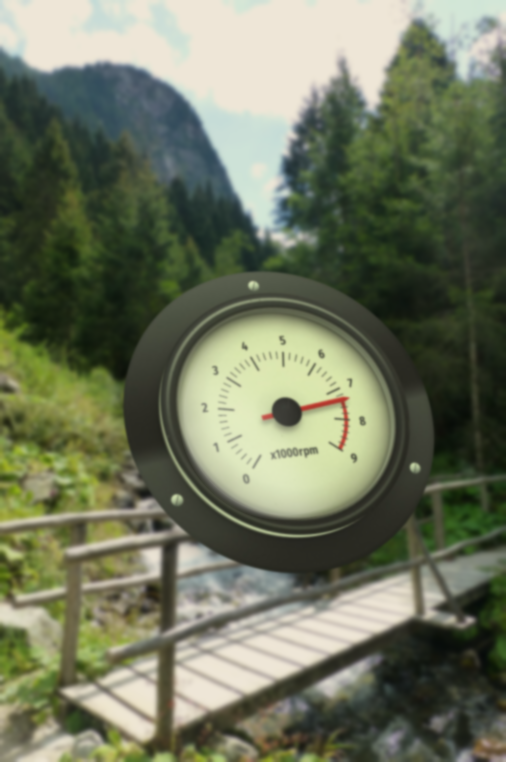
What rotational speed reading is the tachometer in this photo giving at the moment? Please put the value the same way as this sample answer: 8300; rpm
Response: 7400; rpm
